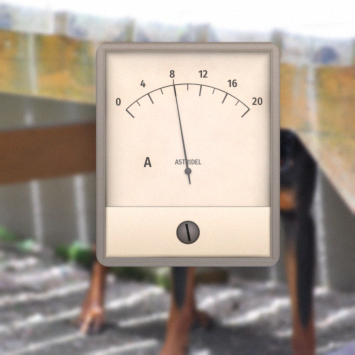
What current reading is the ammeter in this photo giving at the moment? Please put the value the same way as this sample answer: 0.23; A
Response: 8; A
